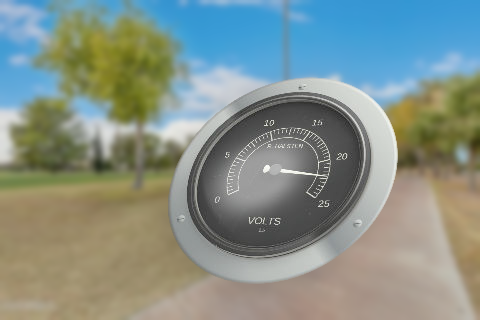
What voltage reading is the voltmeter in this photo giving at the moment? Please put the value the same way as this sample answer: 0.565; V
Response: 22.5; V
